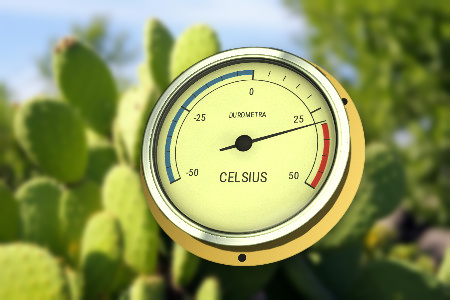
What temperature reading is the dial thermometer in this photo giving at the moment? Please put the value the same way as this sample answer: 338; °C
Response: 30; °C
